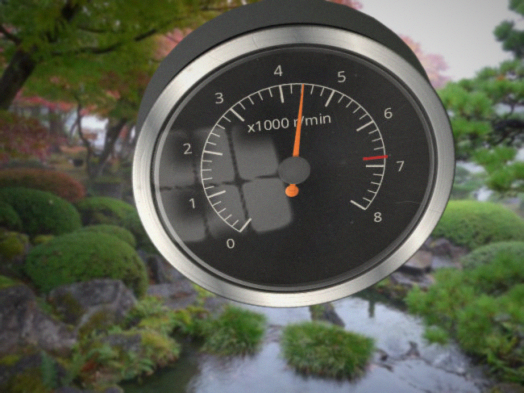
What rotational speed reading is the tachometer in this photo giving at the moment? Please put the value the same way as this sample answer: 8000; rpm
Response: 4400; rpm
